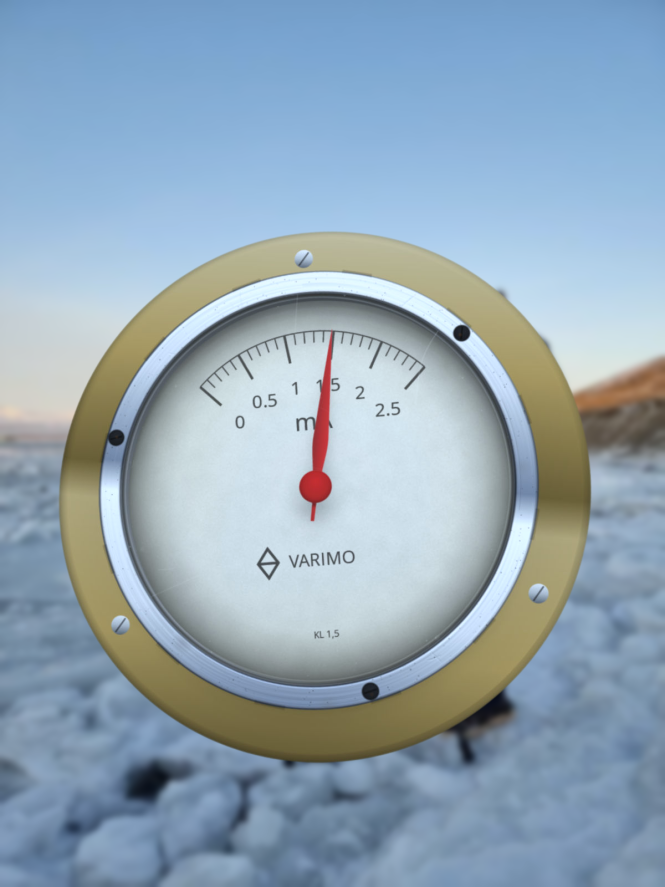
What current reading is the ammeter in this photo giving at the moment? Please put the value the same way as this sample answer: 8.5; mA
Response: 1.5; mA
